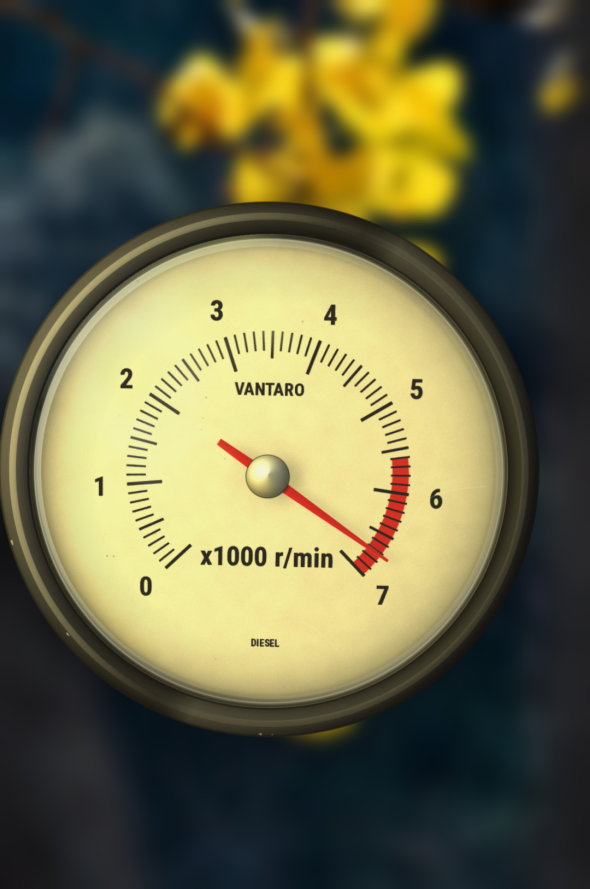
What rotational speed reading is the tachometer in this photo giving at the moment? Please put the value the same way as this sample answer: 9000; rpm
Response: 6700; rpm
